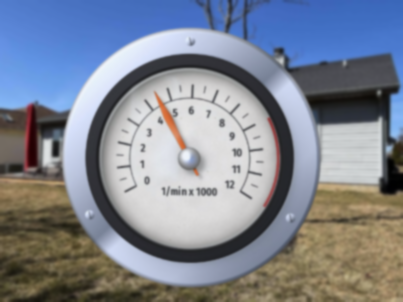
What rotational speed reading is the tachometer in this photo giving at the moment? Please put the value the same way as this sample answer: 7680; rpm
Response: 4500; rpm
